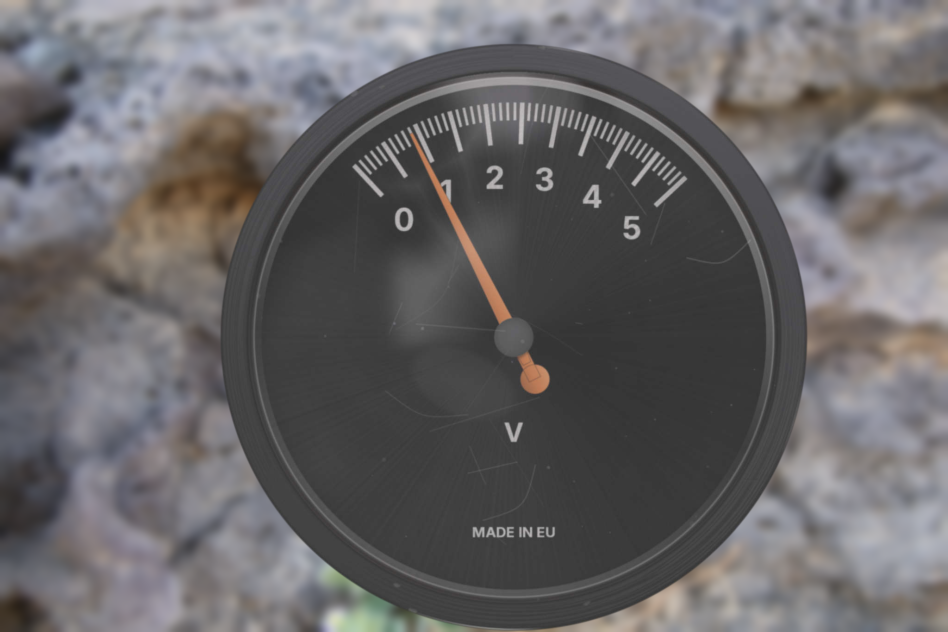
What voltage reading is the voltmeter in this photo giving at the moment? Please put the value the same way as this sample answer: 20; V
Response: 0.9; V
